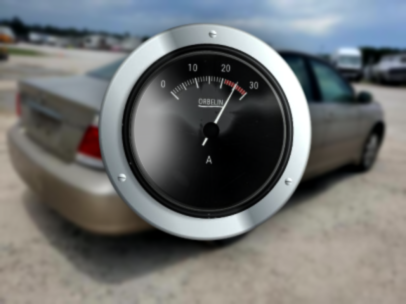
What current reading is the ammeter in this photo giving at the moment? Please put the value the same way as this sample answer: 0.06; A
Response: 25; A
